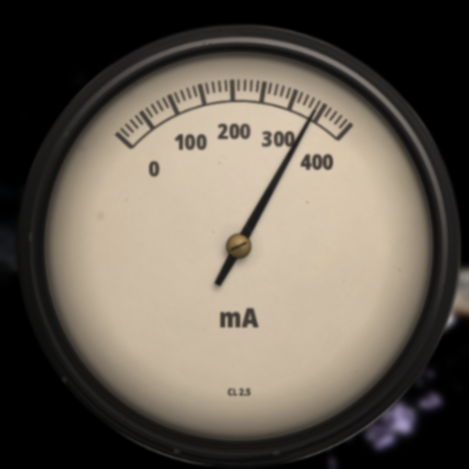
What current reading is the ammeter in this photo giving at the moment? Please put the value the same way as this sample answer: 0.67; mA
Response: 340; mA
